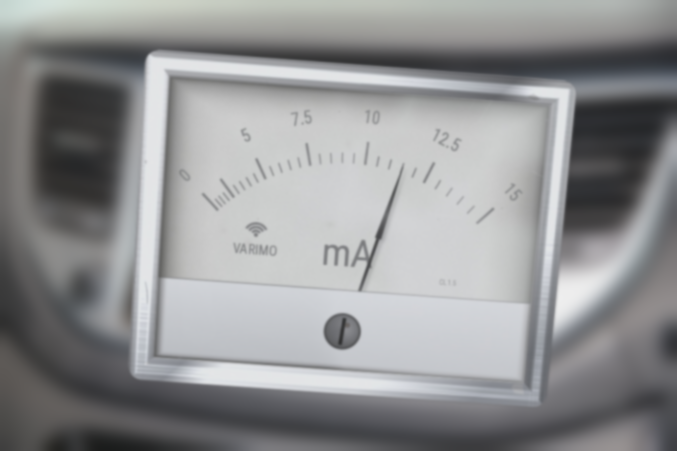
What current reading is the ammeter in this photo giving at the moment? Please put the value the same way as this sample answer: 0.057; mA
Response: 11.5; mA
